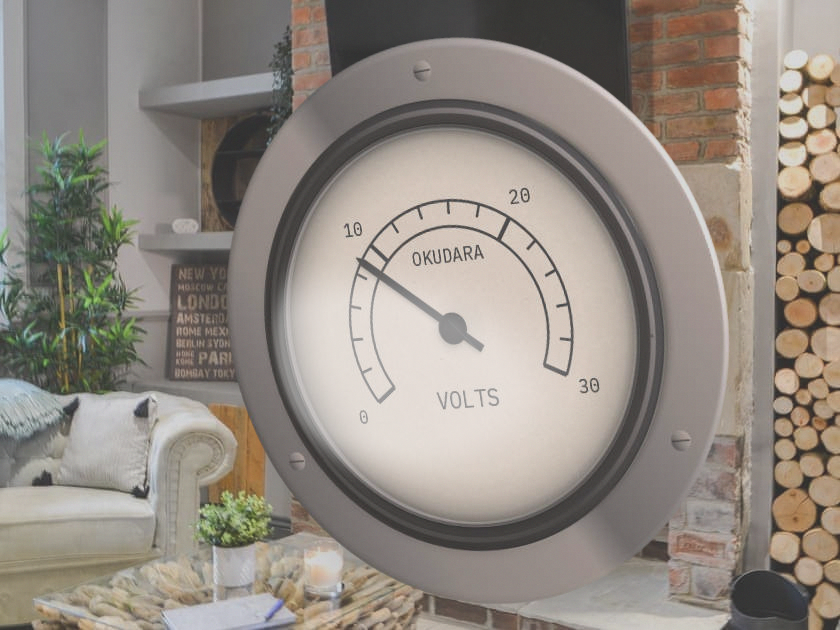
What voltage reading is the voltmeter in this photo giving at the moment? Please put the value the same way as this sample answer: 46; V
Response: 9; V
